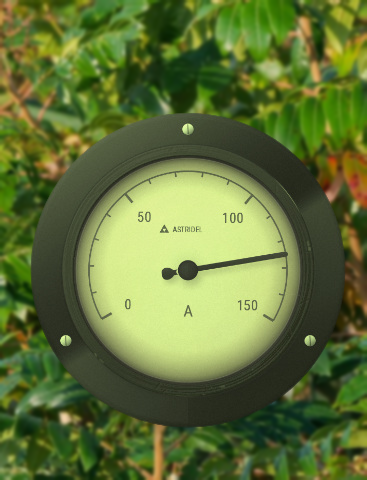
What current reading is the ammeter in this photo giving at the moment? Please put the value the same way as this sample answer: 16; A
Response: 125; A
